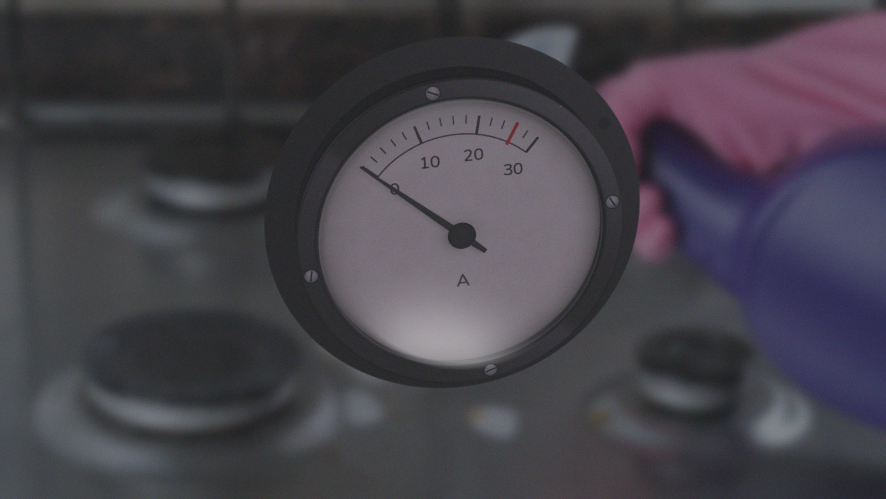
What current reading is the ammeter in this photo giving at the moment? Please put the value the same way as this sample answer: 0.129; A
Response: 0; A
